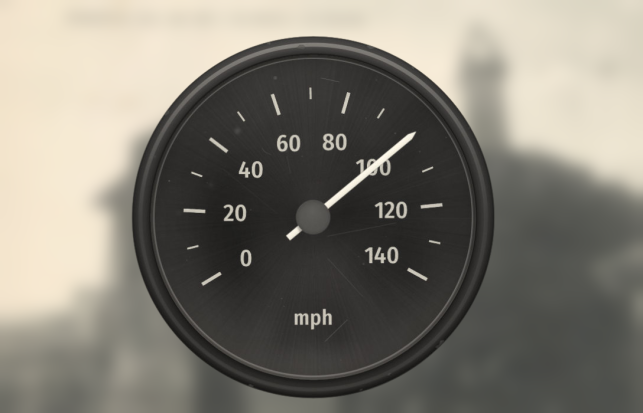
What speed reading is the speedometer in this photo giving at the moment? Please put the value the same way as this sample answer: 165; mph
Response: 100; mph
